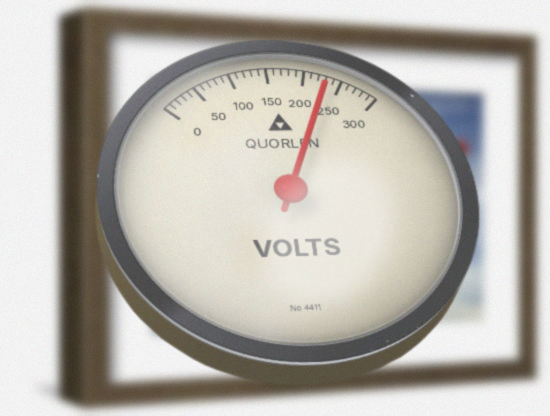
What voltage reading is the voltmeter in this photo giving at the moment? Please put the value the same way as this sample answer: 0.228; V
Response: 230; V
